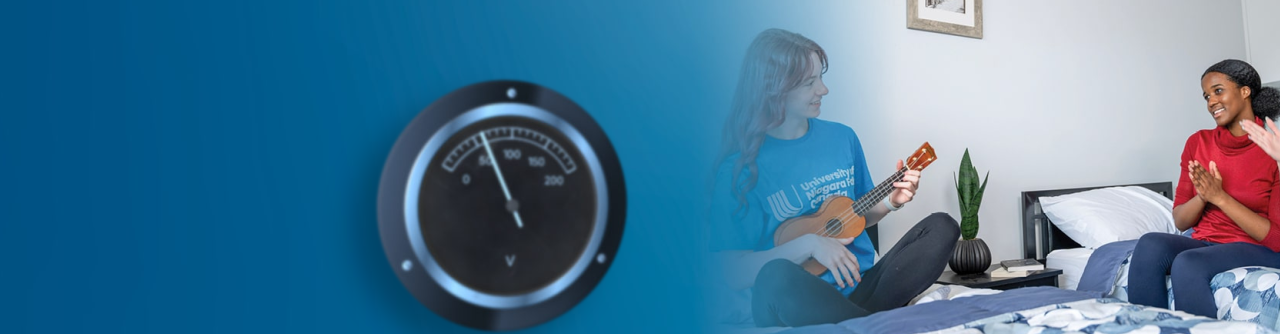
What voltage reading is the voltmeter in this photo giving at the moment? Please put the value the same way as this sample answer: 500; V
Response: 60; V
